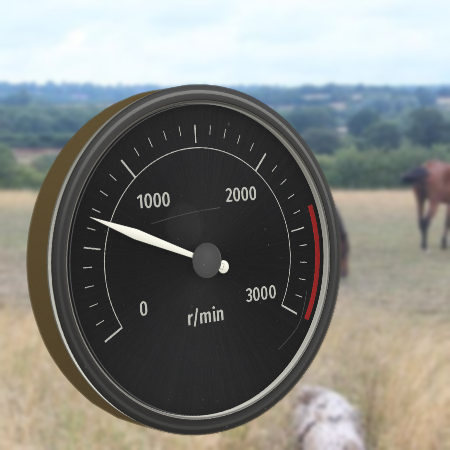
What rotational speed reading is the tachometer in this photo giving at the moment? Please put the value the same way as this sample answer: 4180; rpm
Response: 650; rpm
